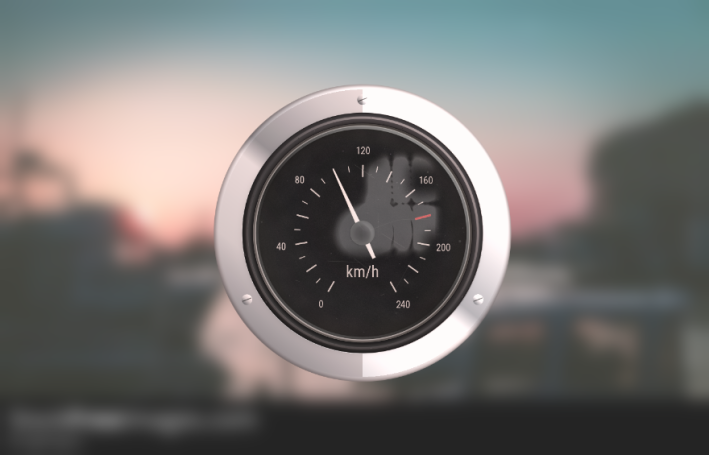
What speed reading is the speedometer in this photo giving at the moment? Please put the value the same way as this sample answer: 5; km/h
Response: 100; km/h
